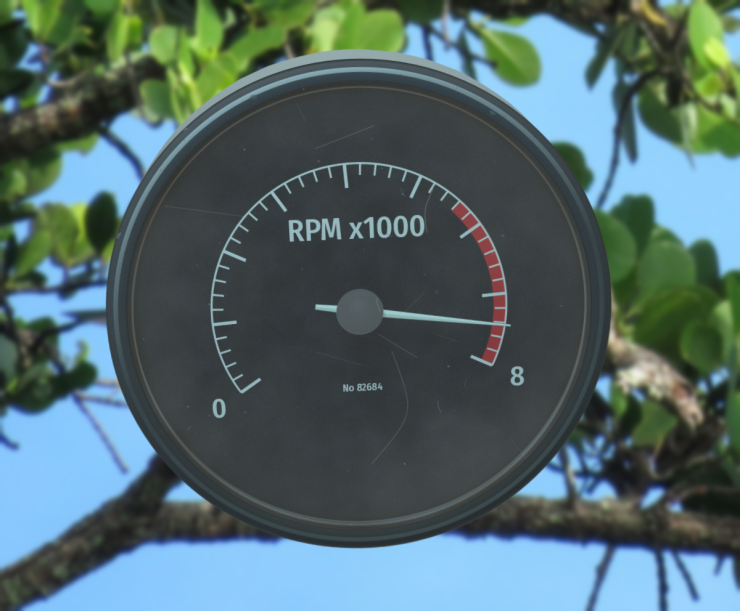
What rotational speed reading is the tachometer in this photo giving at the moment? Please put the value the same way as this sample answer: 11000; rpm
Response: 7400; rpm
